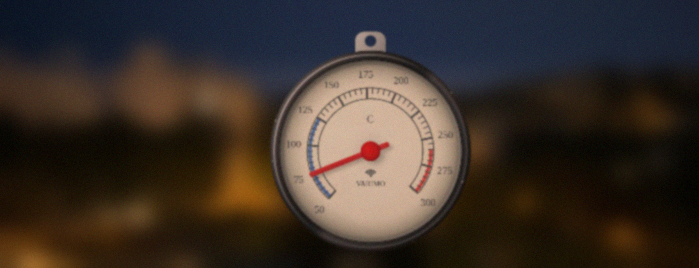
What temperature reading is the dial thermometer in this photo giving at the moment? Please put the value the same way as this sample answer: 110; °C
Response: 75; °C
